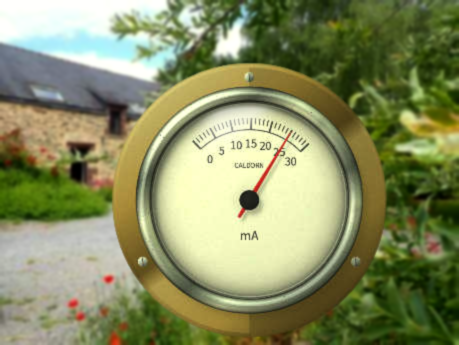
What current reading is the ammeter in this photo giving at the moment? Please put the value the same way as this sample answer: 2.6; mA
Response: 25; mA
